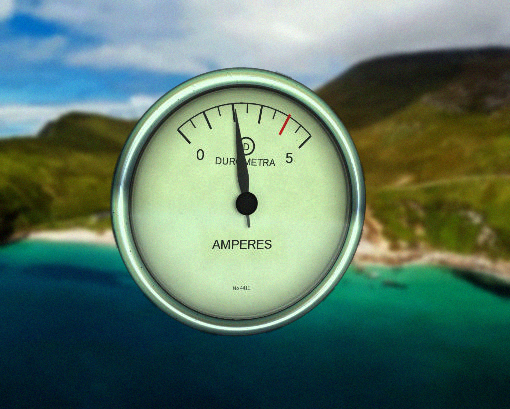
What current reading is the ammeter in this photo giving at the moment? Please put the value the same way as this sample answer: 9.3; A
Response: 2; A
